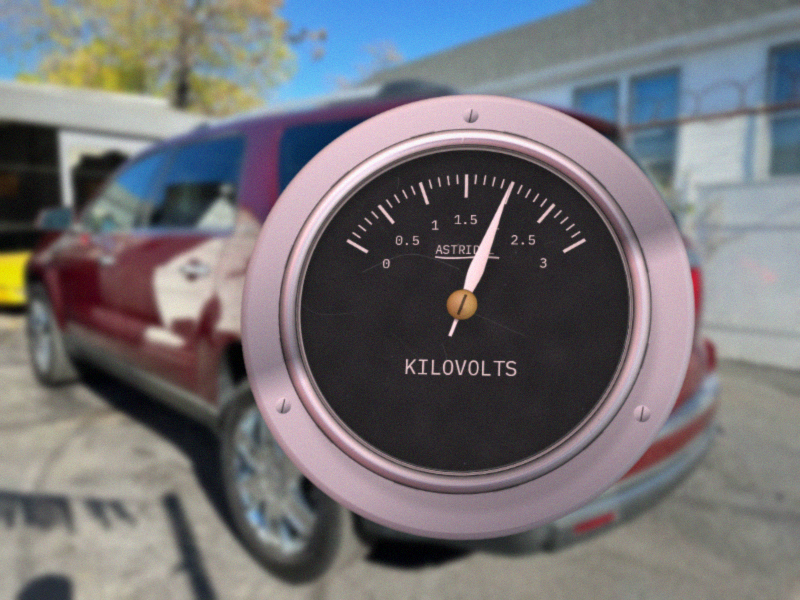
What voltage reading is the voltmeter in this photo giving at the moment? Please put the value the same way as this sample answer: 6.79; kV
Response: 2; kV
